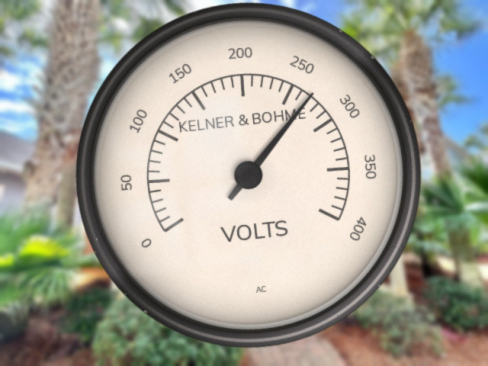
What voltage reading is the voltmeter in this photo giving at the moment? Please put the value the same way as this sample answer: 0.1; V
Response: 270; V
